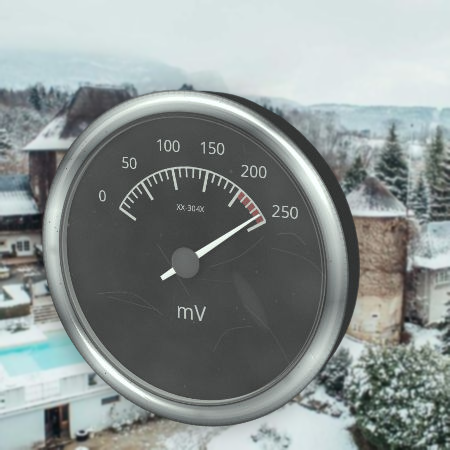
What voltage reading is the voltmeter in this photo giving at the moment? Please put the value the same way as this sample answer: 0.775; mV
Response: 240; mV
